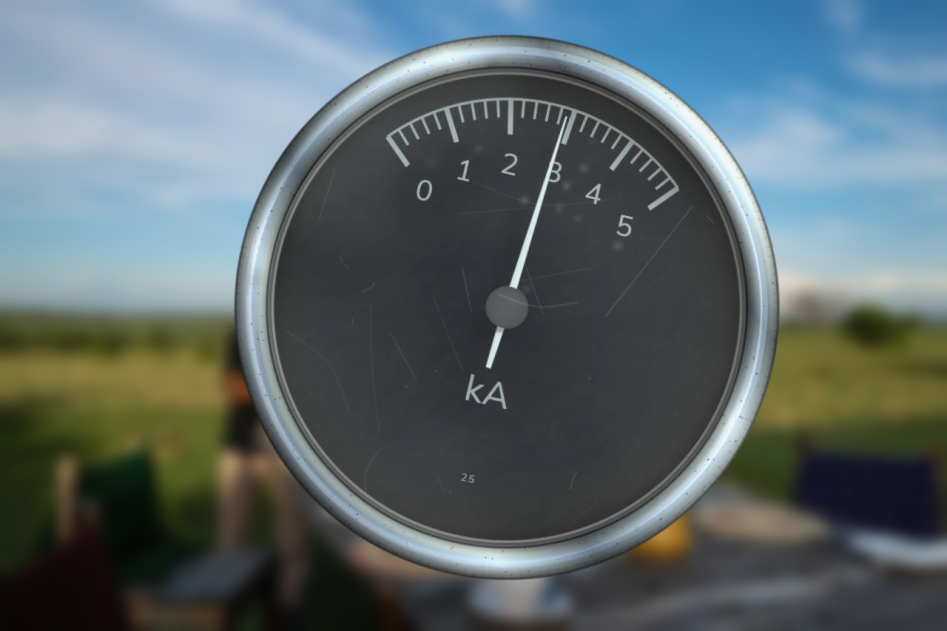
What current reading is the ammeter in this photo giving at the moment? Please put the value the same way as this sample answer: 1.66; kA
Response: 2.9; kA
